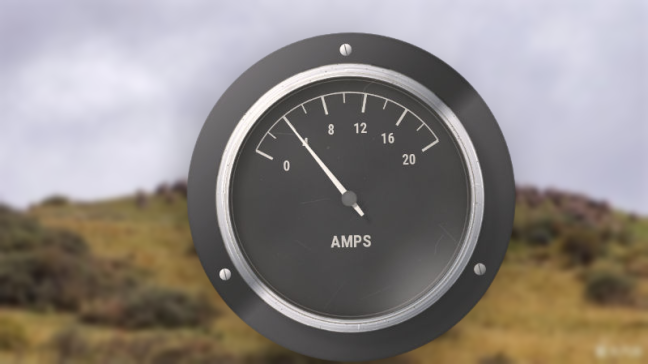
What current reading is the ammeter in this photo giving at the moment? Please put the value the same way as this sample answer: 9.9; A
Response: 4; A
